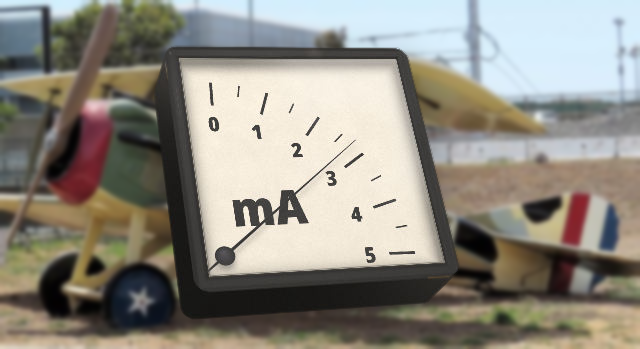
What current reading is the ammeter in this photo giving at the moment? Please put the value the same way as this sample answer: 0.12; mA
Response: 2.75; mA
